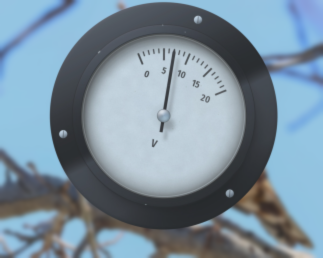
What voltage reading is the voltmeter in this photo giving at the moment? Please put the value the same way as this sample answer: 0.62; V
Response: 7; V
